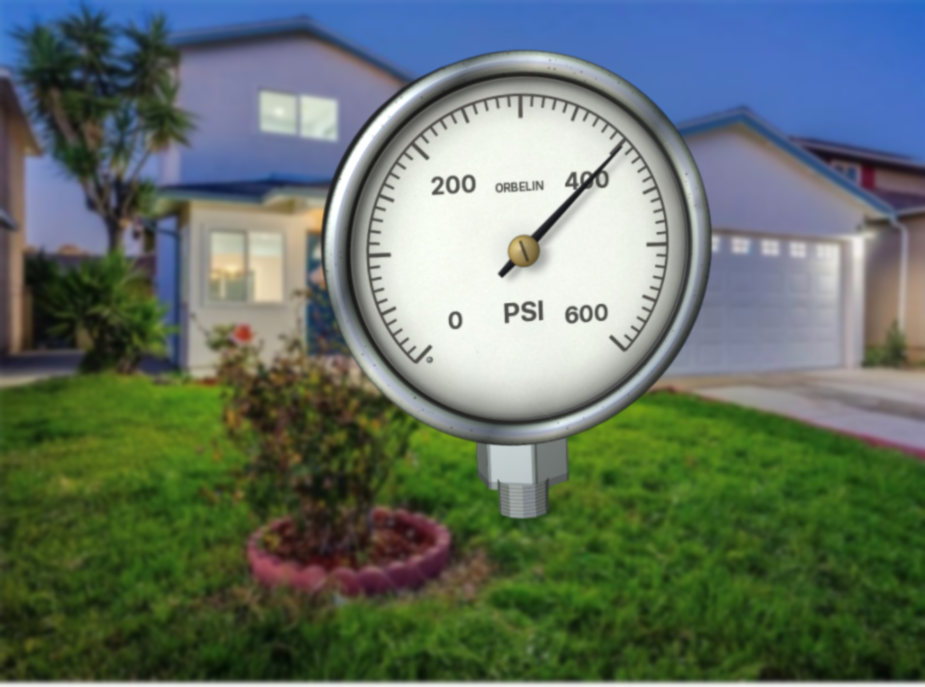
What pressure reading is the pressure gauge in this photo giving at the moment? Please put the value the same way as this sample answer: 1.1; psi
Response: 400; psi
